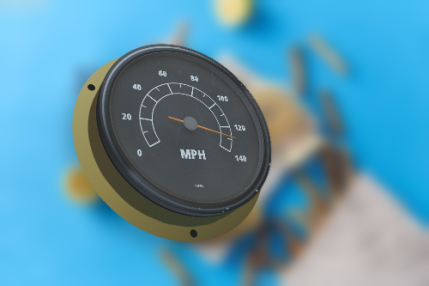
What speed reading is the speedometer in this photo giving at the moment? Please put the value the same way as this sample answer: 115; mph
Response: 130; mph
